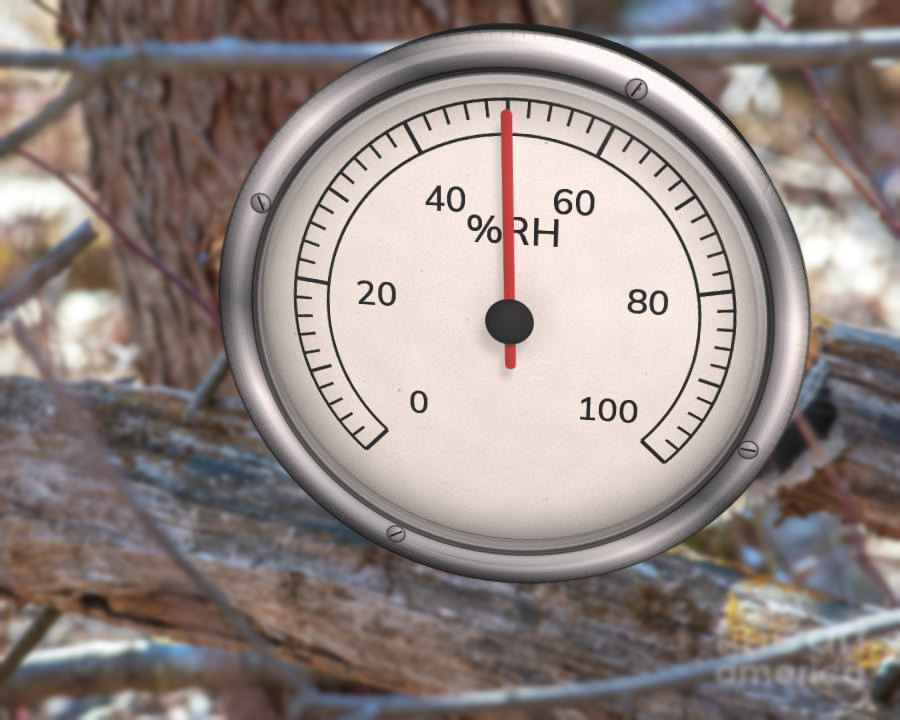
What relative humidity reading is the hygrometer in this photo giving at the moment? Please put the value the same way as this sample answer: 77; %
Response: 50; %
